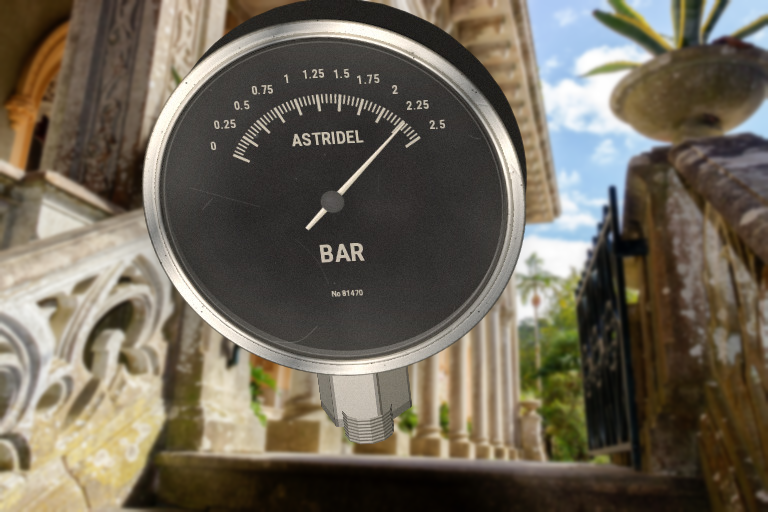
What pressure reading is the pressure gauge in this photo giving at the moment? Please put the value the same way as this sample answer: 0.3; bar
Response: 2.25; bar
